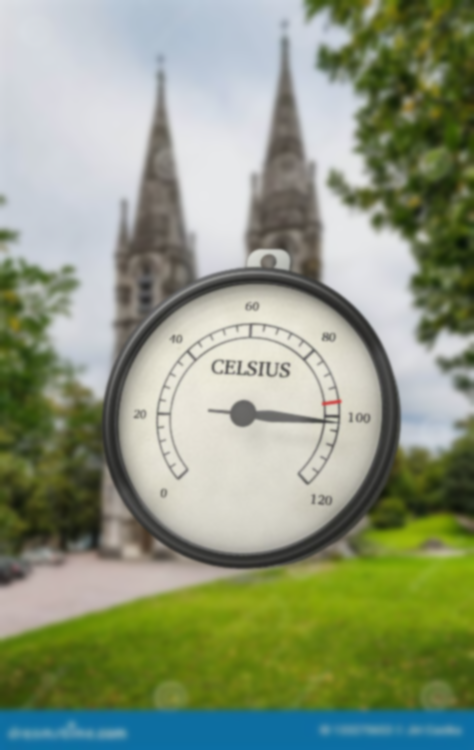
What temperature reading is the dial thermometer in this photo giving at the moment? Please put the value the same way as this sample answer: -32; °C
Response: 102; °C
